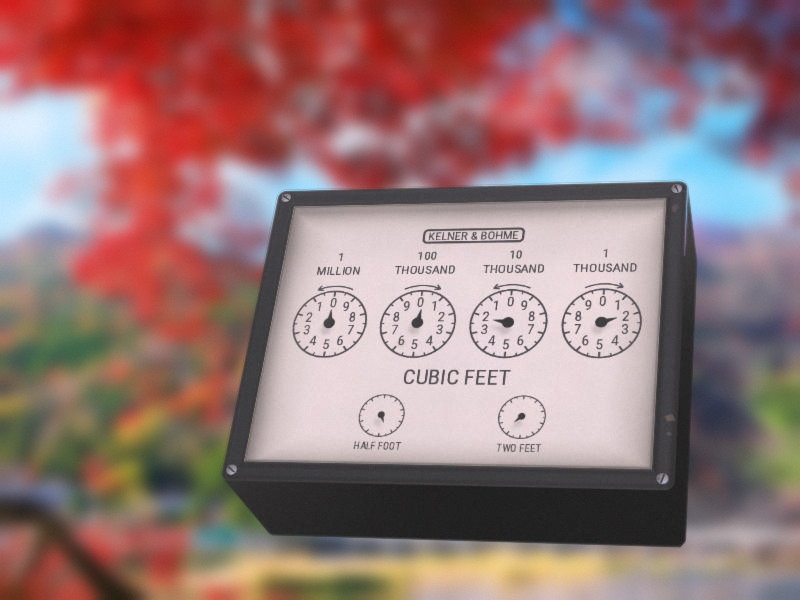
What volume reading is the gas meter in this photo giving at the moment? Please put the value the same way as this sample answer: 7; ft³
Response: 2200; ft³
